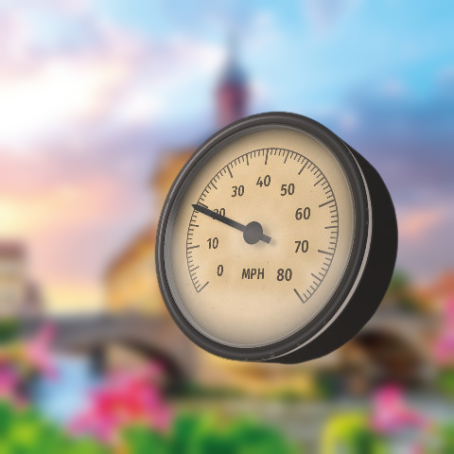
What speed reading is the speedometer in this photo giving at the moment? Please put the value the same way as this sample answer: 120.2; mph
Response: 19; mph
